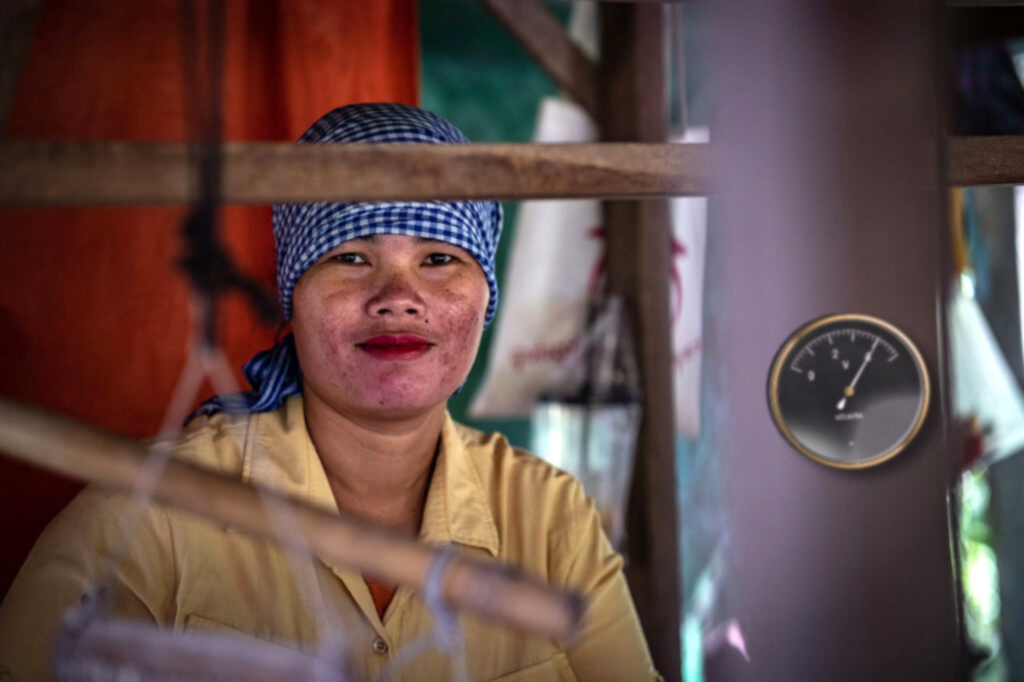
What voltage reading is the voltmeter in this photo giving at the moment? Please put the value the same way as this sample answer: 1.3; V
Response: 4; V
